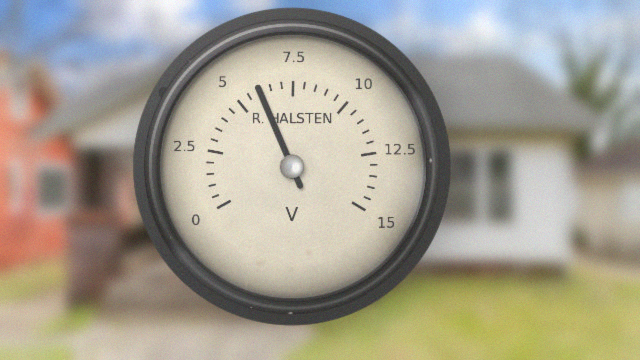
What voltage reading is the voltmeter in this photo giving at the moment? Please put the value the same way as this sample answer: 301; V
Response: 6; V
